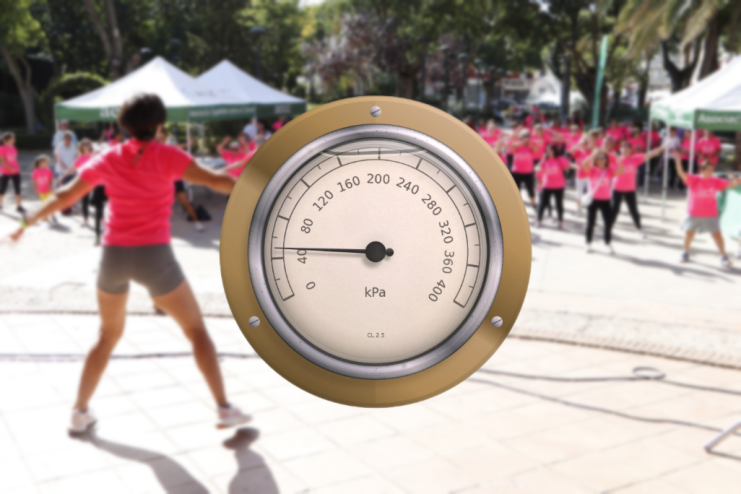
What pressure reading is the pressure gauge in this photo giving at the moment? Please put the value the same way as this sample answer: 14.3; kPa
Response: 50; kPa
